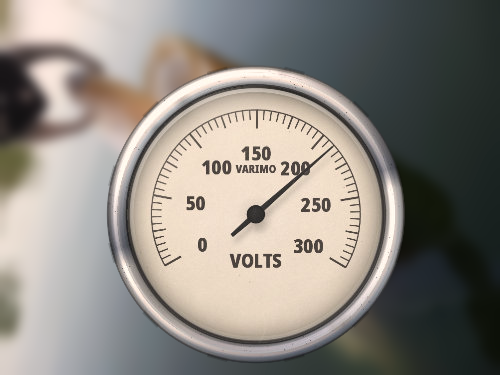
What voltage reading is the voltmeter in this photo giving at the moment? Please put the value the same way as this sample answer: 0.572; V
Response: 210; V
